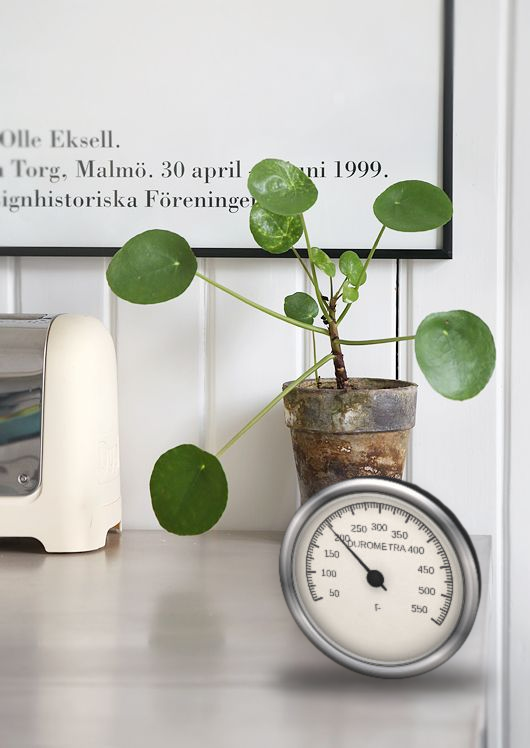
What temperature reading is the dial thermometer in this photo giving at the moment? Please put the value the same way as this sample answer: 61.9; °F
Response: 200; °F
